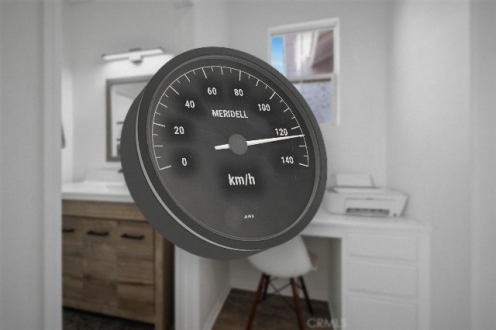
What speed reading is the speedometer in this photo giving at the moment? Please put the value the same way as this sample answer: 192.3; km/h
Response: 125; km/h
